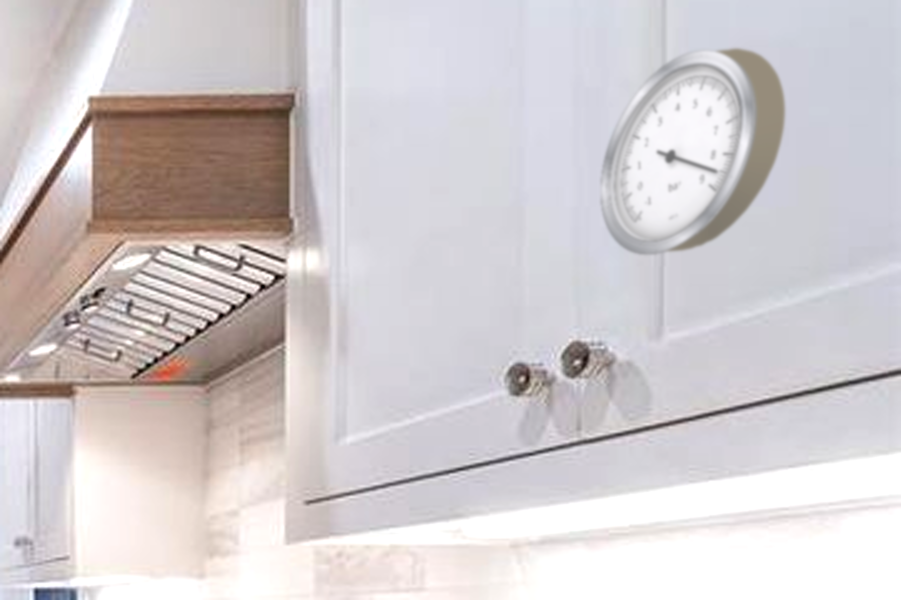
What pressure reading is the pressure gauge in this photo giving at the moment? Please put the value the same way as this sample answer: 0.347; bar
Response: 8.5; bar
